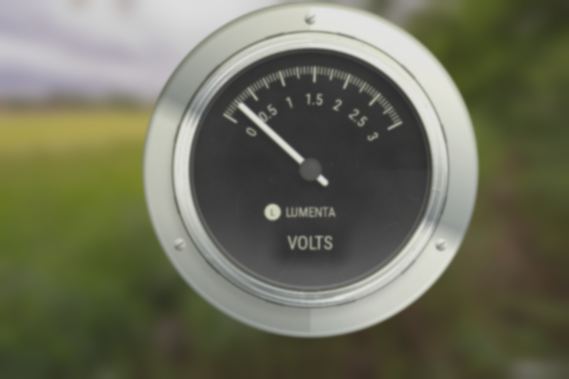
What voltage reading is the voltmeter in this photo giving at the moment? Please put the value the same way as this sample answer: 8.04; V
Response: 0.25; V
